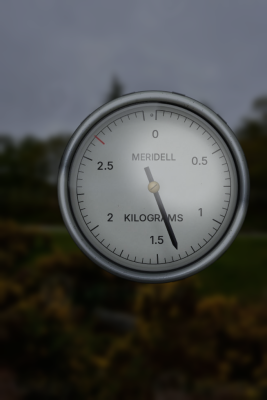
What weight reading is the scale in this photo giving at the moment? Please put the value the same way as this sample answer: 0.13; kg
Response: 1.35; kg
